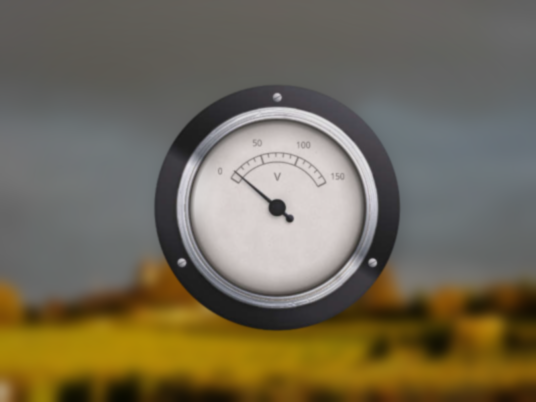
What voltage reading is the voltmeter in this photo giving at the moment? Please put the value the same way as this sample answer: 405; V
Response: 10; V
